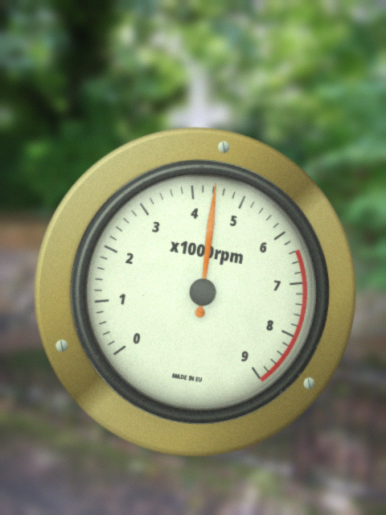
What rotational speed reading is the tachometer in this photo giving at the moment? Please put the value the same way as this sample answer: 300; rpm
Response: 4400; rpm
